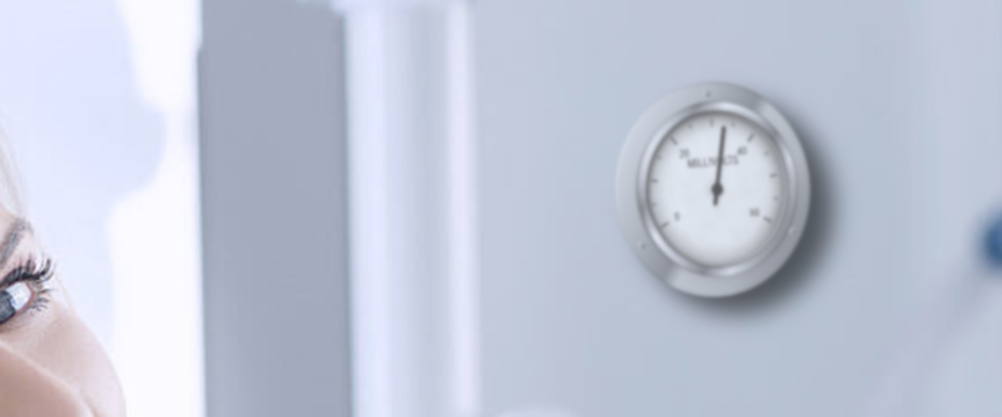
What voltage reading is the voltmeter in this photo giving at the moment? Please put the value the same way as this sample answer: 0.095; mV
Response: 32.5; mV
